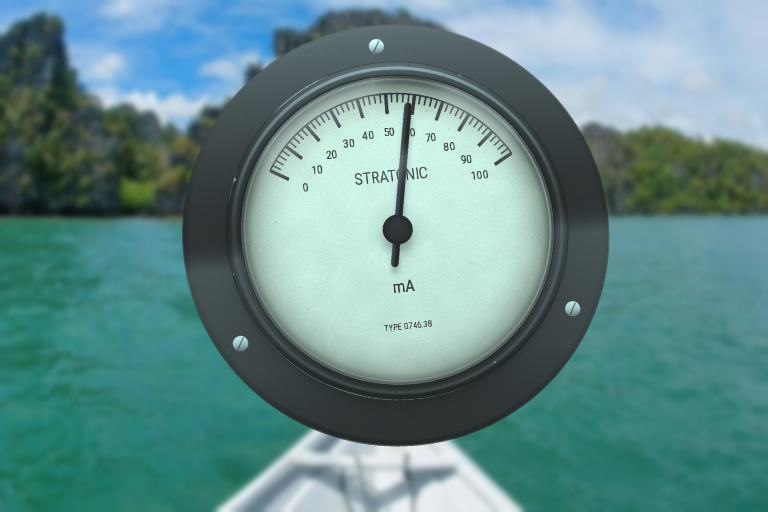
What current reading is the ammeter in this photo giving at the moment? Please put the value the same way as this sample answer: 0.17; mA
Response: 58; mA
